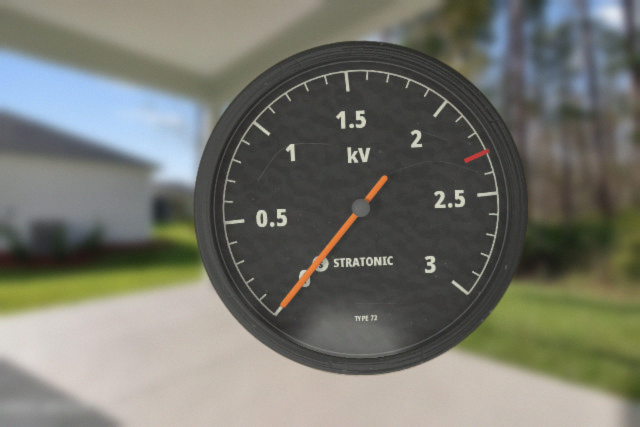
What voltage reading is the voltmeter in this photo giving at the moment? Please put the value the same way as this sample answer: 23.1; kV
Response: 0; kV
